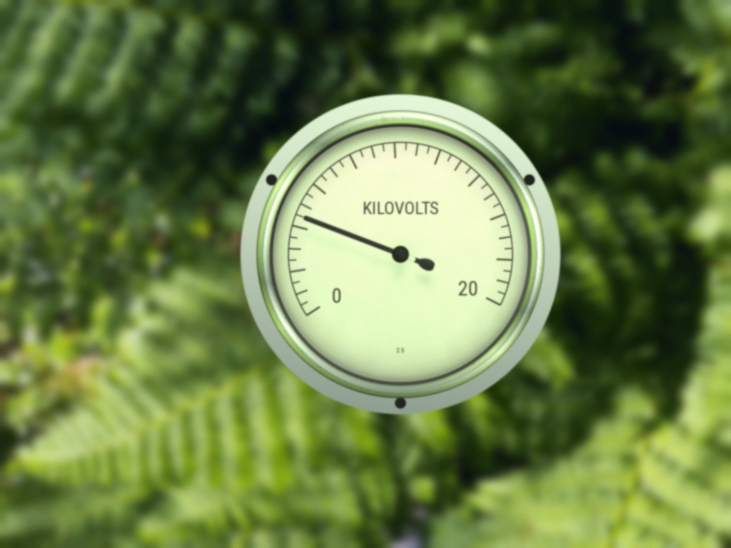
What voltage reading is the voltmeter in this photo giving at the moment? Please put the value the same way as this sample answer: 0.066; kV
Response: 4.5; kV
